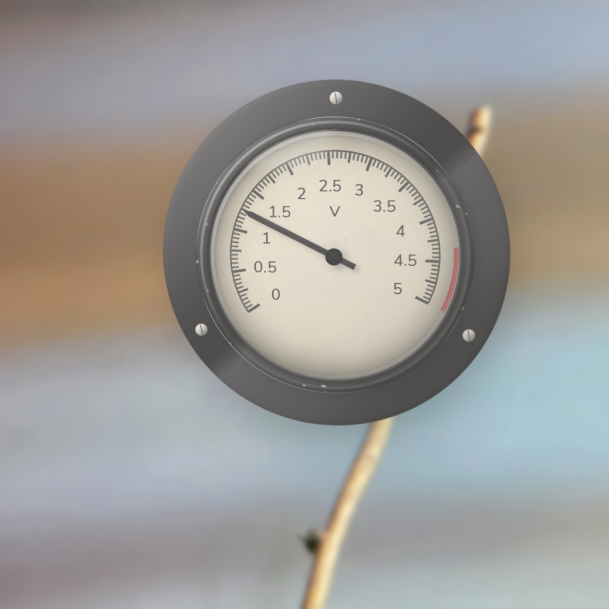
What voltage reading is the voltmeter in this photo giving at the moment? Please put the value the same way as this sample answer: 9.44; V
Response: 1.25; V
